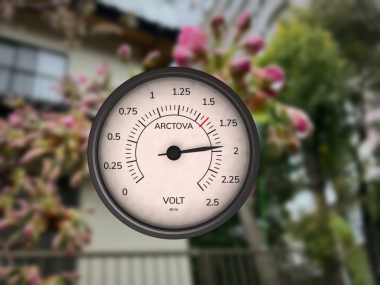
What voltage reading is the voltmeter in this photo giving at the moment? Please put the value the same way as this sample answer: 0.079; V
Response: 1.95; V
